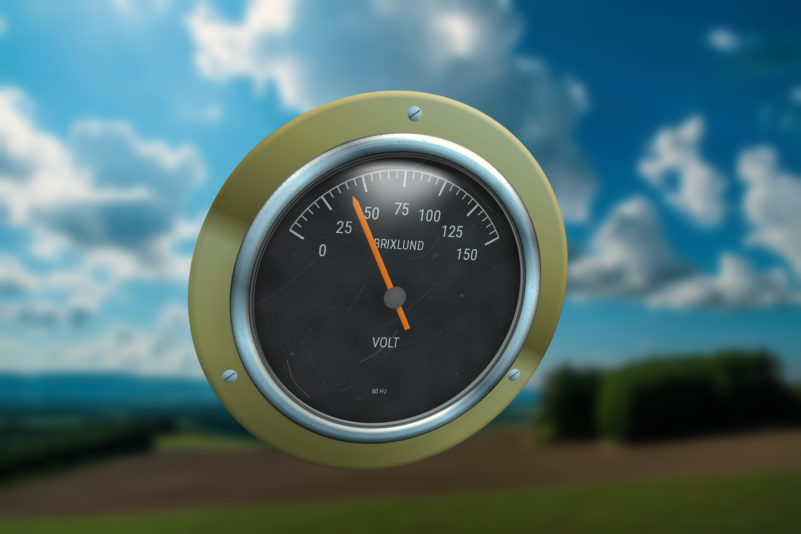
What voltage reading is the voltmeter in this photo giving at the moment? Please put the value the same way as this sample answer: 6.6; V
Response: 40; V
